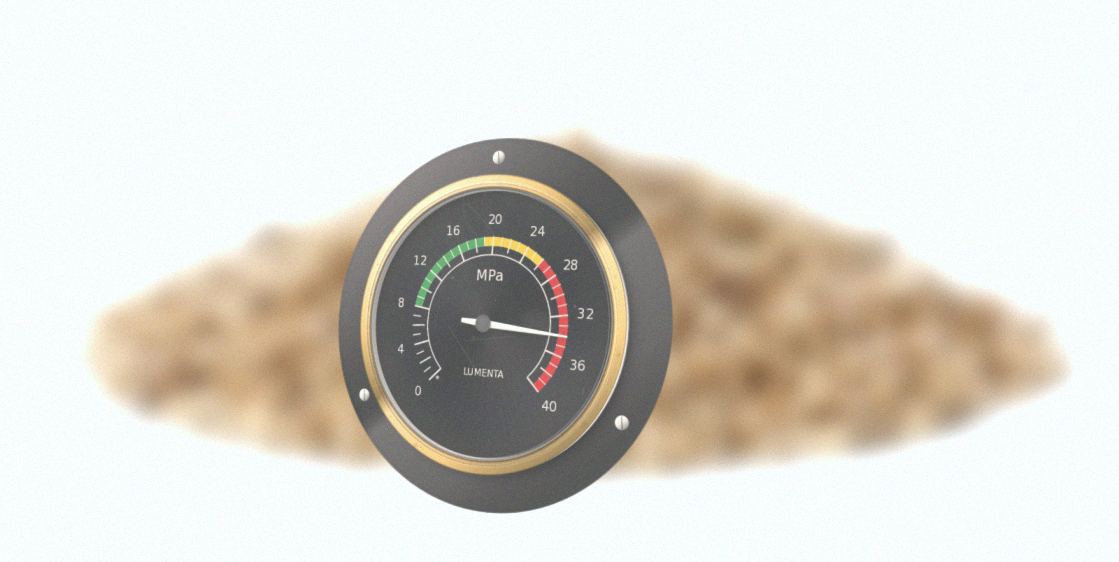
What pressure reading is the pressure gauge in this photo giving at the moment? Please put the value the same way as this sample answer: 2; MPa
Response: 34; MPa
